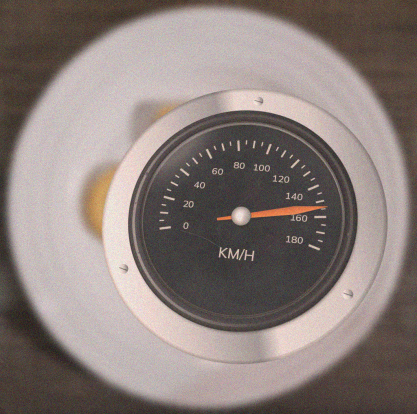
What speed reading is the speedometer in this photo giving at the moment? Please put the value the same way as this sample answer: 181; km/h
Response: 155; km/h
